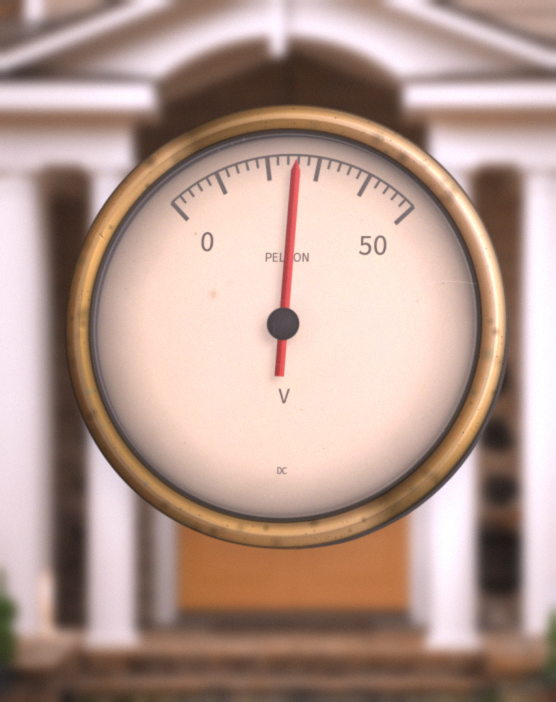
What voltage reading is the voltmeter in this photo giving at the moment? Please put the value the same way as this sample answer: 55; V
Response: 26; V
